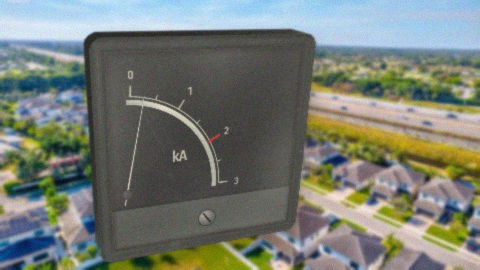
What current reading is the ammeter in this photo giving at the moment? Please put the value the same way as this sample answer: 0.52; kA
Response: 0.25; kA
